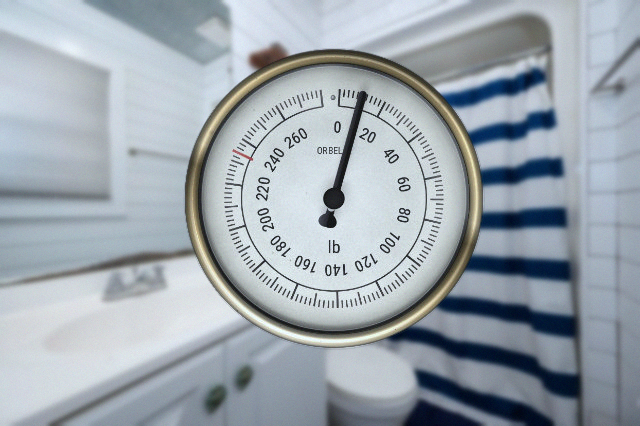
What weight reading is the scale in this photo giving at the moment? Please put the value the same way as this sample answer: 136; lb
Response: 10; lb
